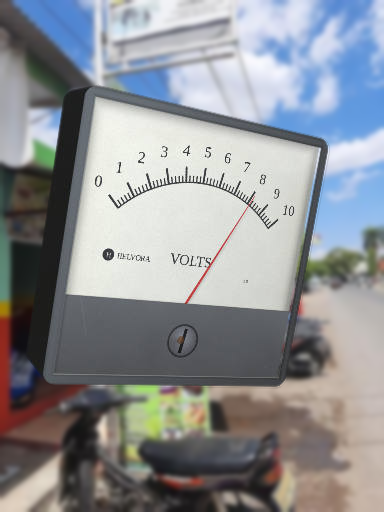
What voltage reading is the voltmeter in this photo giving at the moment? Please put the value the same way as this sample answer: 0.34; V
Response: 8; V
